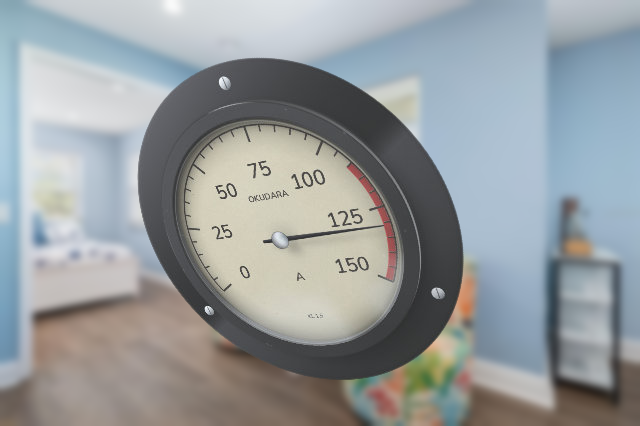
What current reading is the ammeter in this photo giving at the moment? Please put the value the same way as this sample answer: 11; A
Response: 130; A
